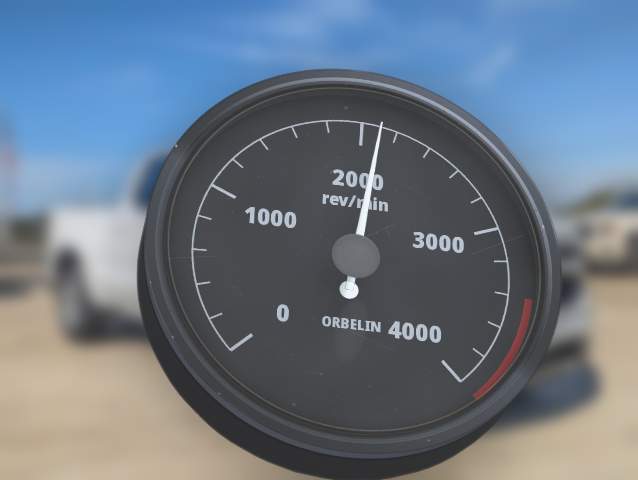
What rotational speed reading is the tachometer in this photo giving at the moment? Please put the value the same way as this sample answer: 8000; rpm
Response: 2100; rpm
